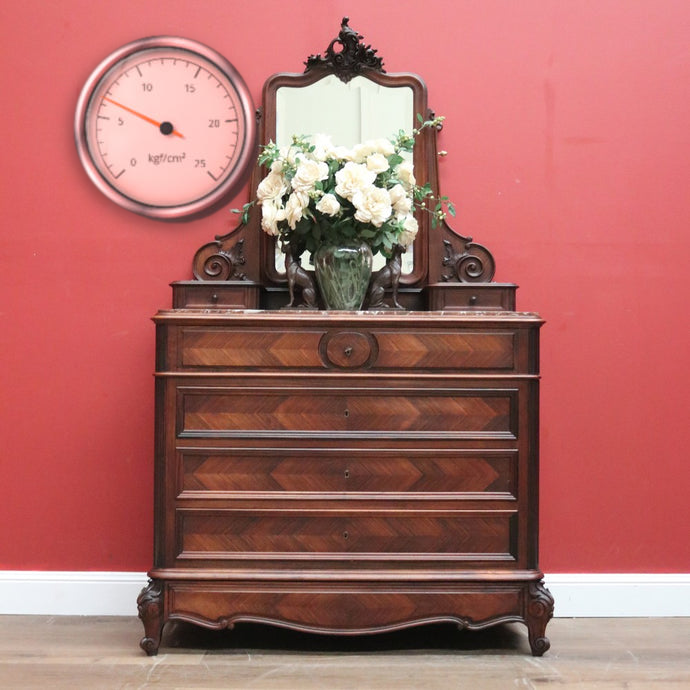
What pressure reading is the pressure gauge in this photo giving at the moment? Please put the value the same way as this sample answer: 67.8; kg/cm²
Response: 6.5; kg/cm²
